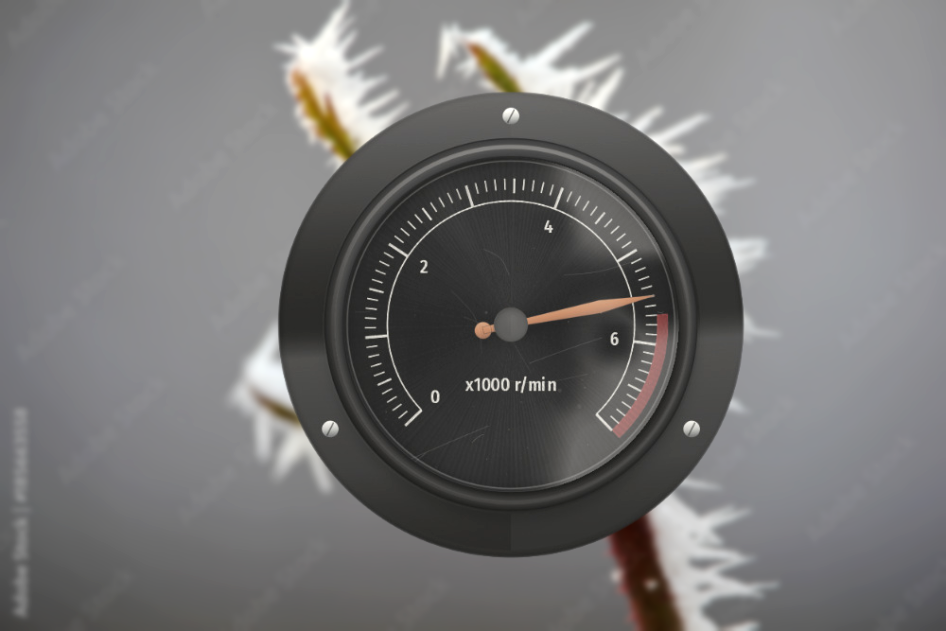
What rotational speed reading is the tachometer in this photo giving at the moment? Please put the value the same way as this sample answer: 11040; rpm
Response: 5500; rpm
